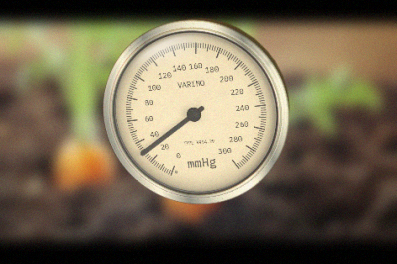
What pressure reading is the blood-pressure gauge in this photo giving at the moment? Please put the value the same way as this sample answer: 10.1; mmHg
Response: 30; mmHg
